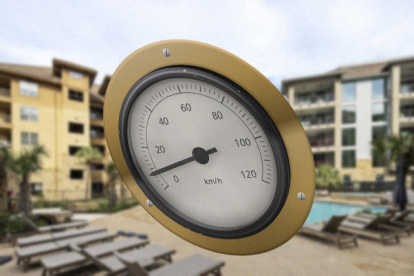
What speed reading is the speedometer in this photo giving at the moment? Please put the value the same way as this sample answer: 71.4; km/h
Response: 8; km/h
